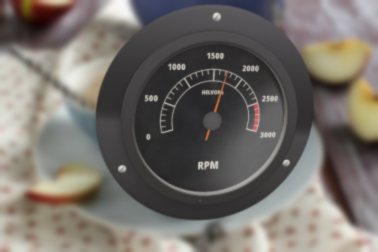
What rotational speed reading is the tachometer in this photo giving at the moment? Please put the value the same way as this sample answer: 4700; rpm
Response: 1700; rpm
